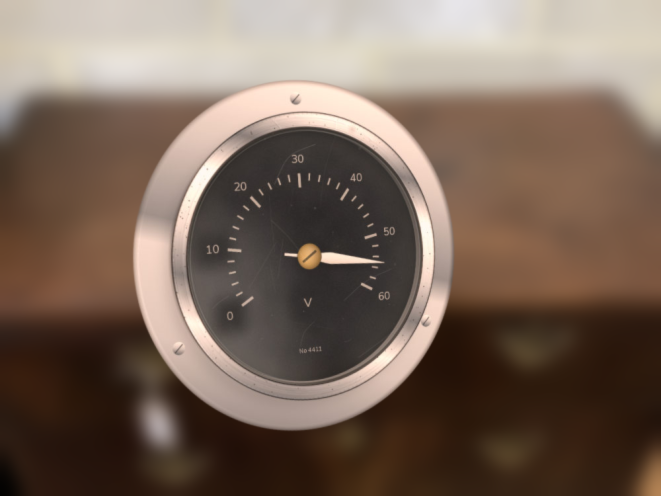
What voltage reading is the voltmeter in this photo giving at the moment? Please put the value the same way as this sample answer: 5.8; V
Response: 55; V
